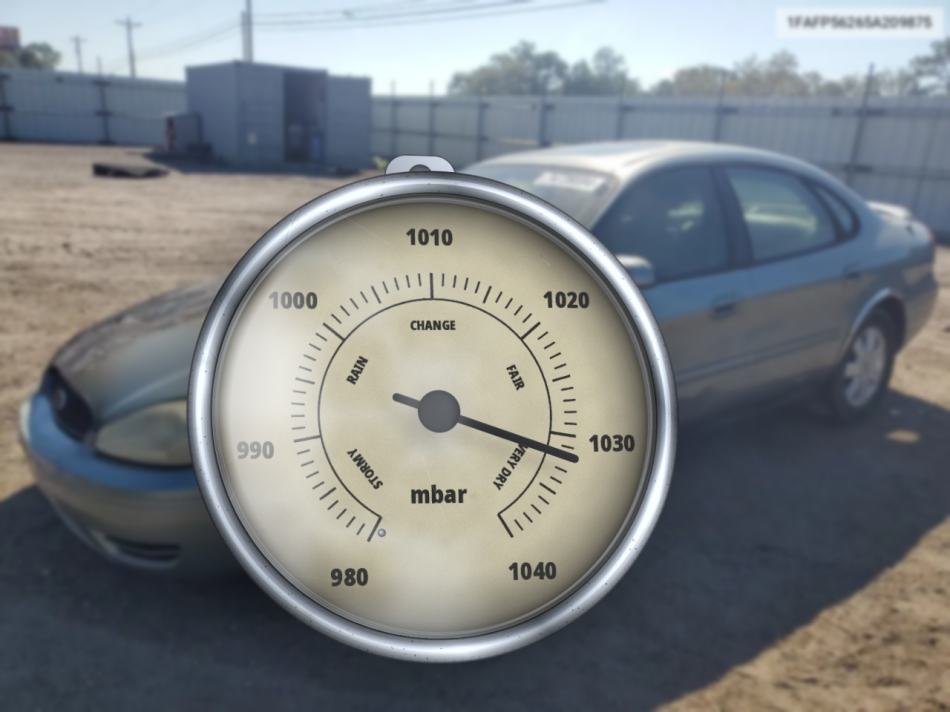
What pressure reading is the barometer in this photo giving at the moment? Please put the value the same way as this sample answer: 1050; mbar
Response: 1032; mbar
